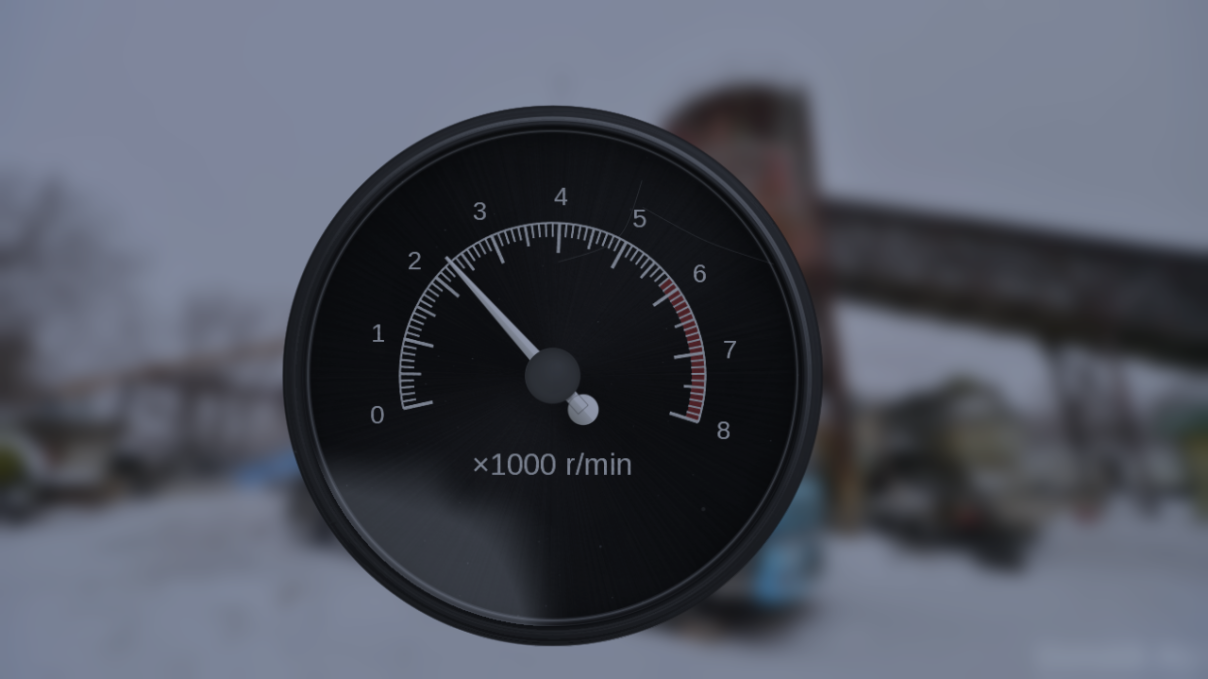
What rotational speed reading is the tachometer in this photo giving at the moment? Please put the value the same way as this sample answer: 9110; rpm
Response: 2300; rpm
